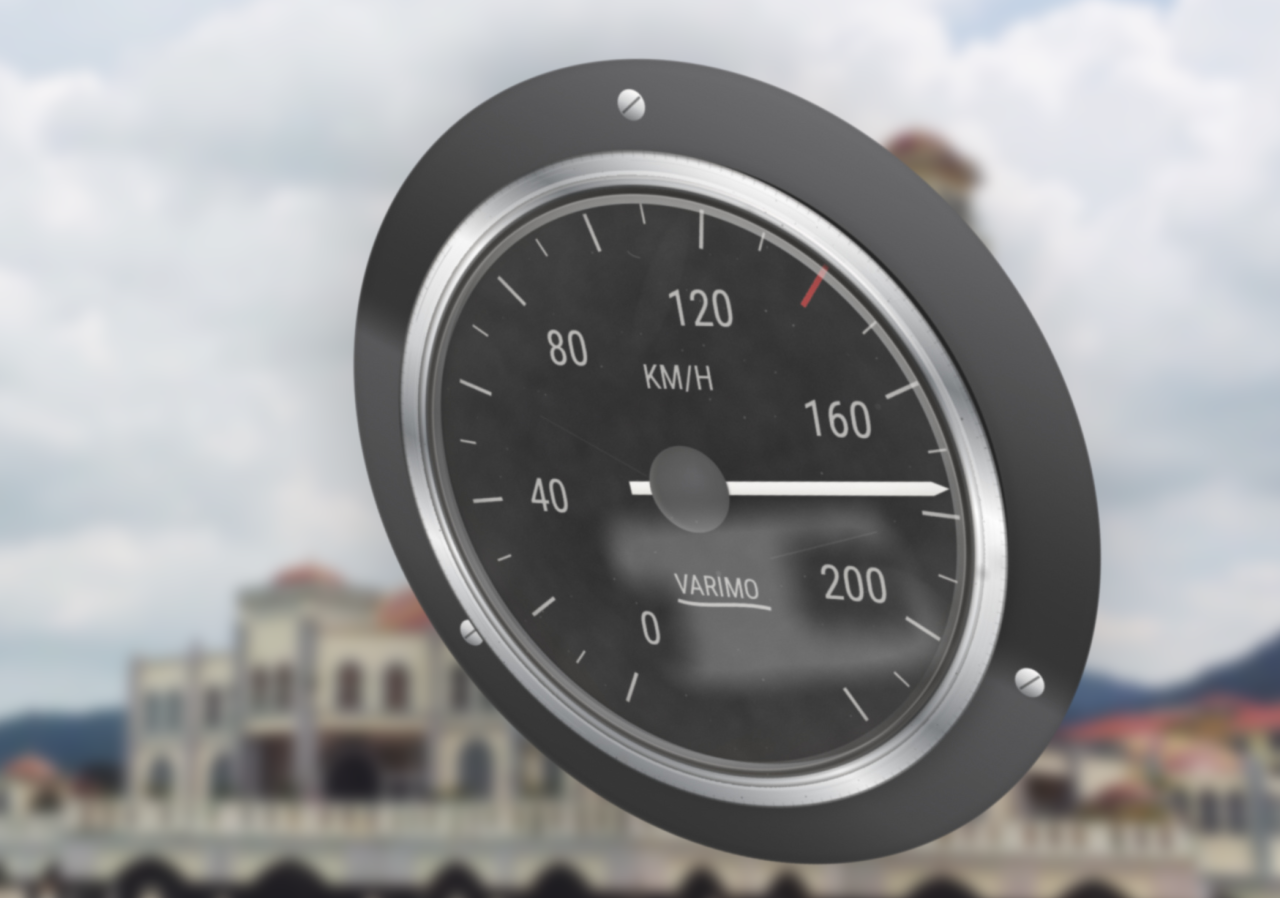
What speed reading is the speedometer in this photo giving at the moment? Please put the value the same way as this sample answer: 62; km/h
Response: 175; km/h
